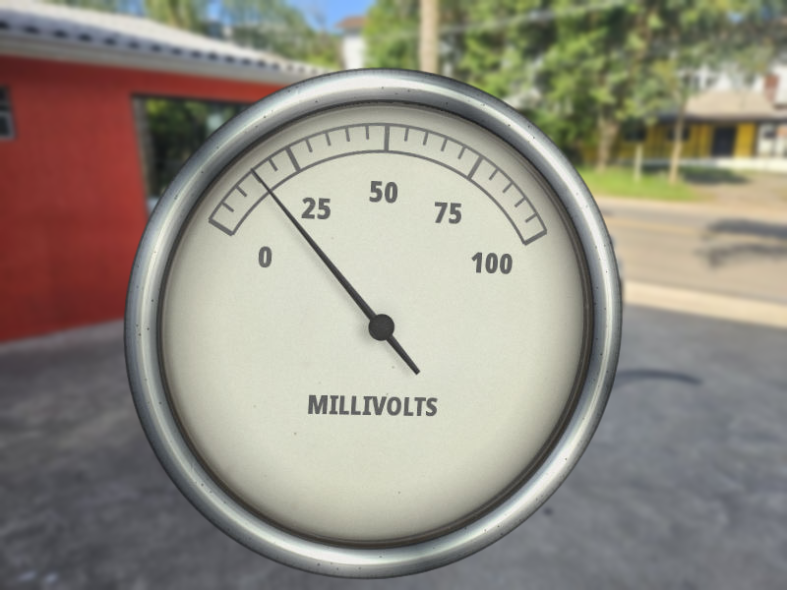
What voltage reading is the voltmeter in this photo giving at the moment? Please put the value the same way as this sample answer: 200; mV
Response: 15; mV
